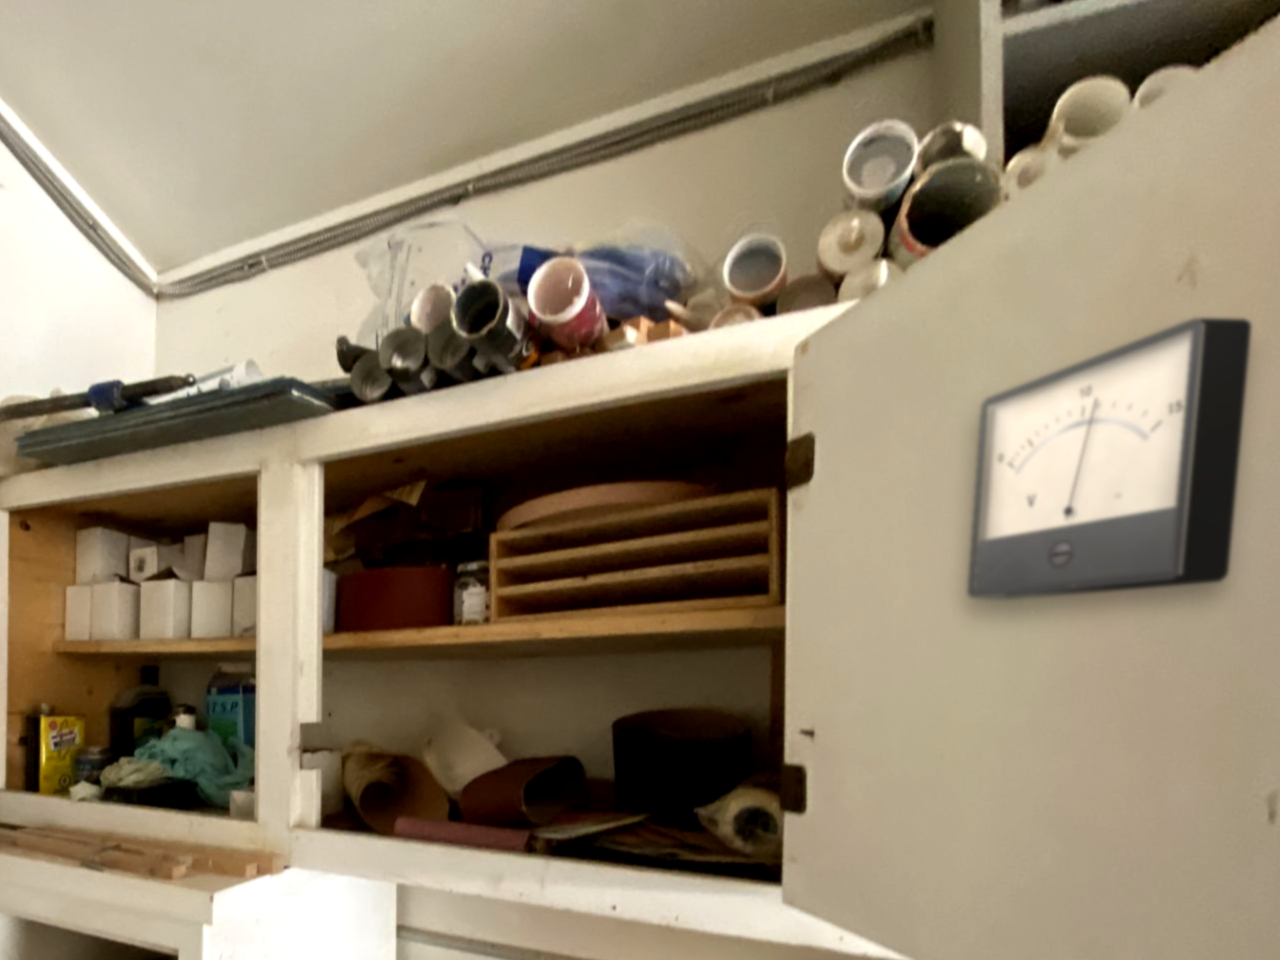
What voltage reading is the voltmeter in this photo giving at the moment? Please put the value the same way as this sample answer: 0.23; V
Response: 11; V
